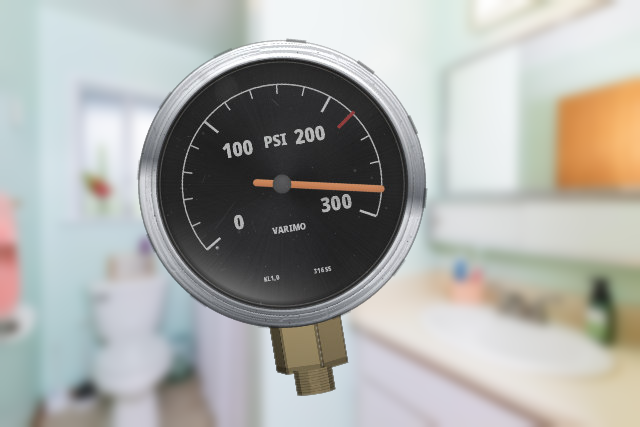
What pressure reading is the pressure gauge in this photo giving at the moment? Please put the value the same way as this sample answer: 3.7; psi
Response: 280; psi
